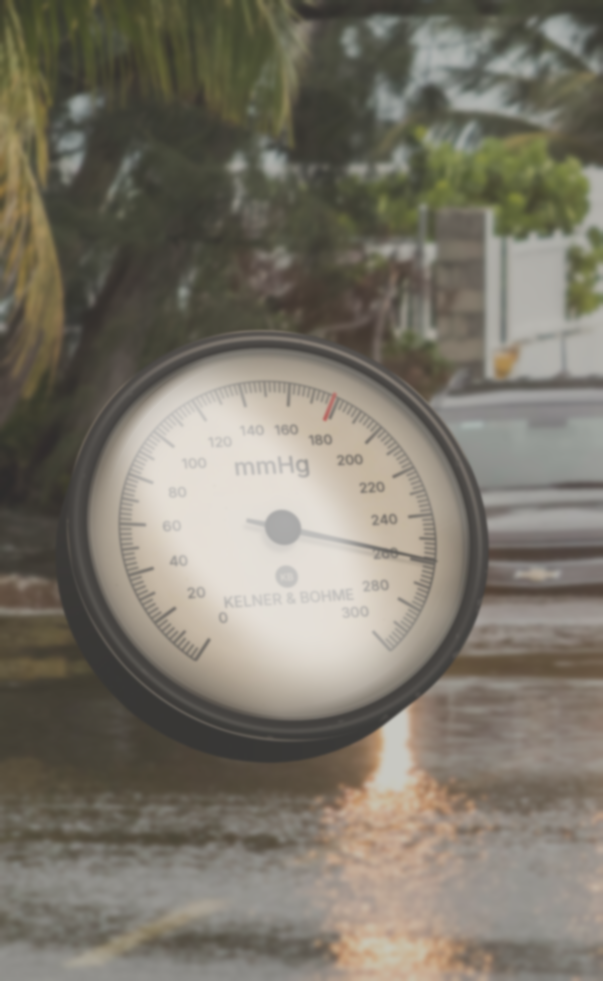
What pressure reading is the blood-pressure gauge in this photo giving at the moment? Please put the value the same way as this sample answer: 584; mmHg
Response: 260; mmHg
